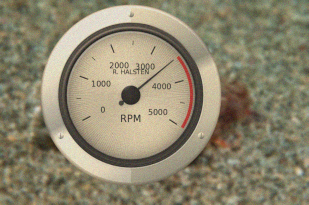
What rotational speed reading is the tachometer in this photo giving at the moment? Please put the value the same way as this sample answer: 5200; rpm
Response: 3500; rpm
